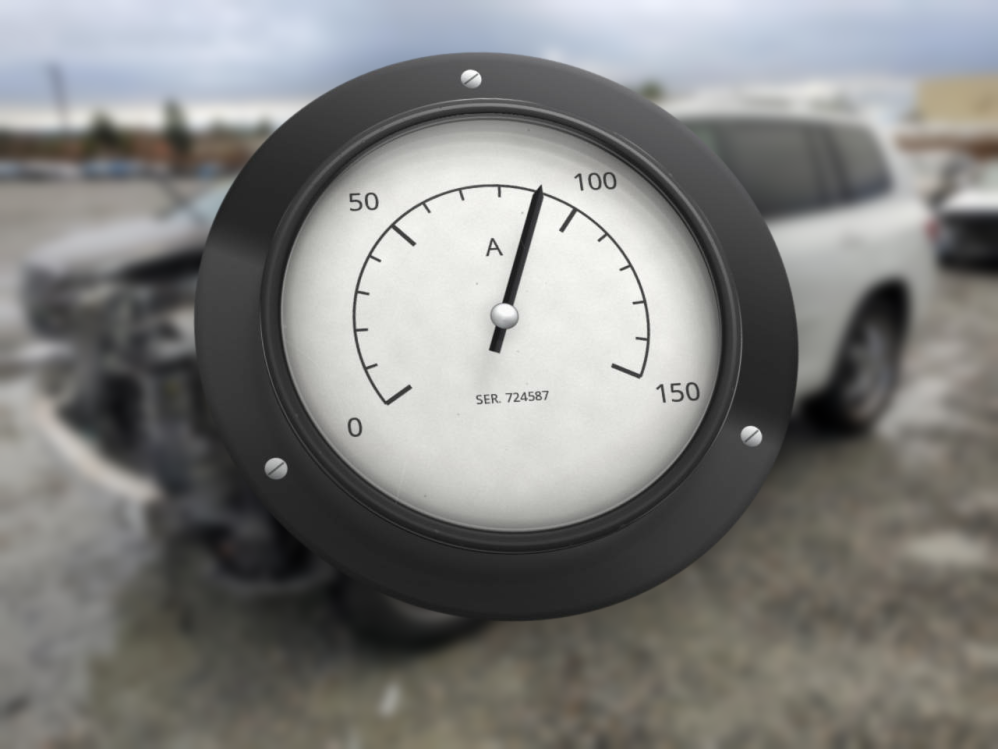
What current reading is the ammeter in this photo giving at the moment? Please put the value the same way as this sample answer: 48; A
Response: 90; A
